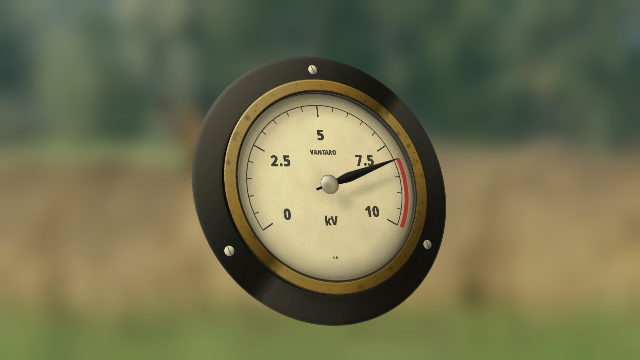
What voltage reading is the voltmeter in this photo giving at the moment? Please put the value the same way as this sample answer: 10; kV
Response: 8; kV
